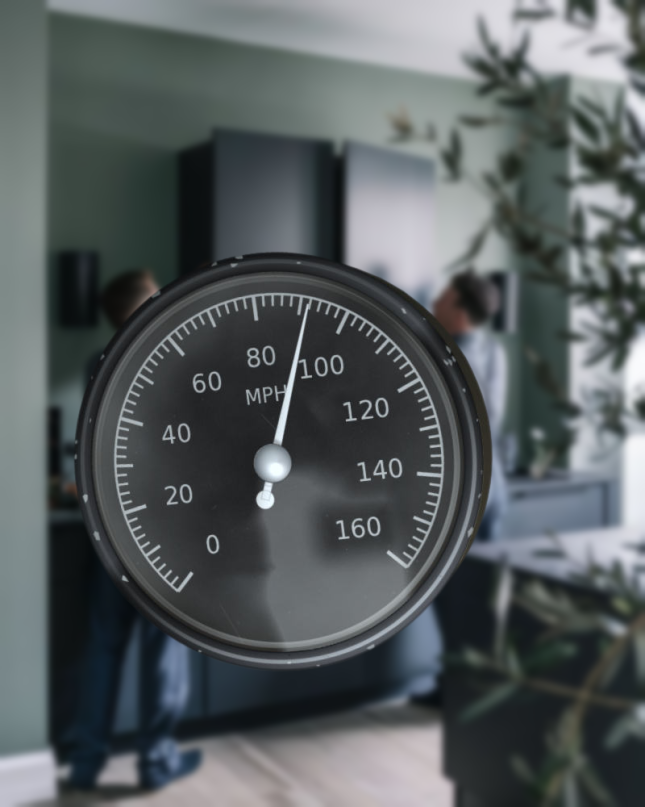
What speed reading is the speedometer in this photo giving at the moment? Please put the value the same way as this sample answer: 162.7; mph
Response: 92; mph
